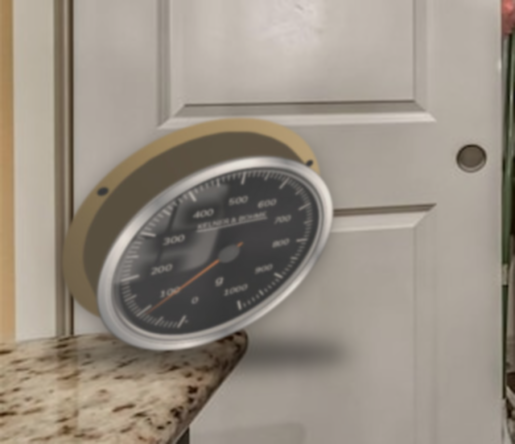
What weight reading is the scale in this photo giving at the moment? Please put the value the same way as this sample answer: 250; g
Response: 100; g
